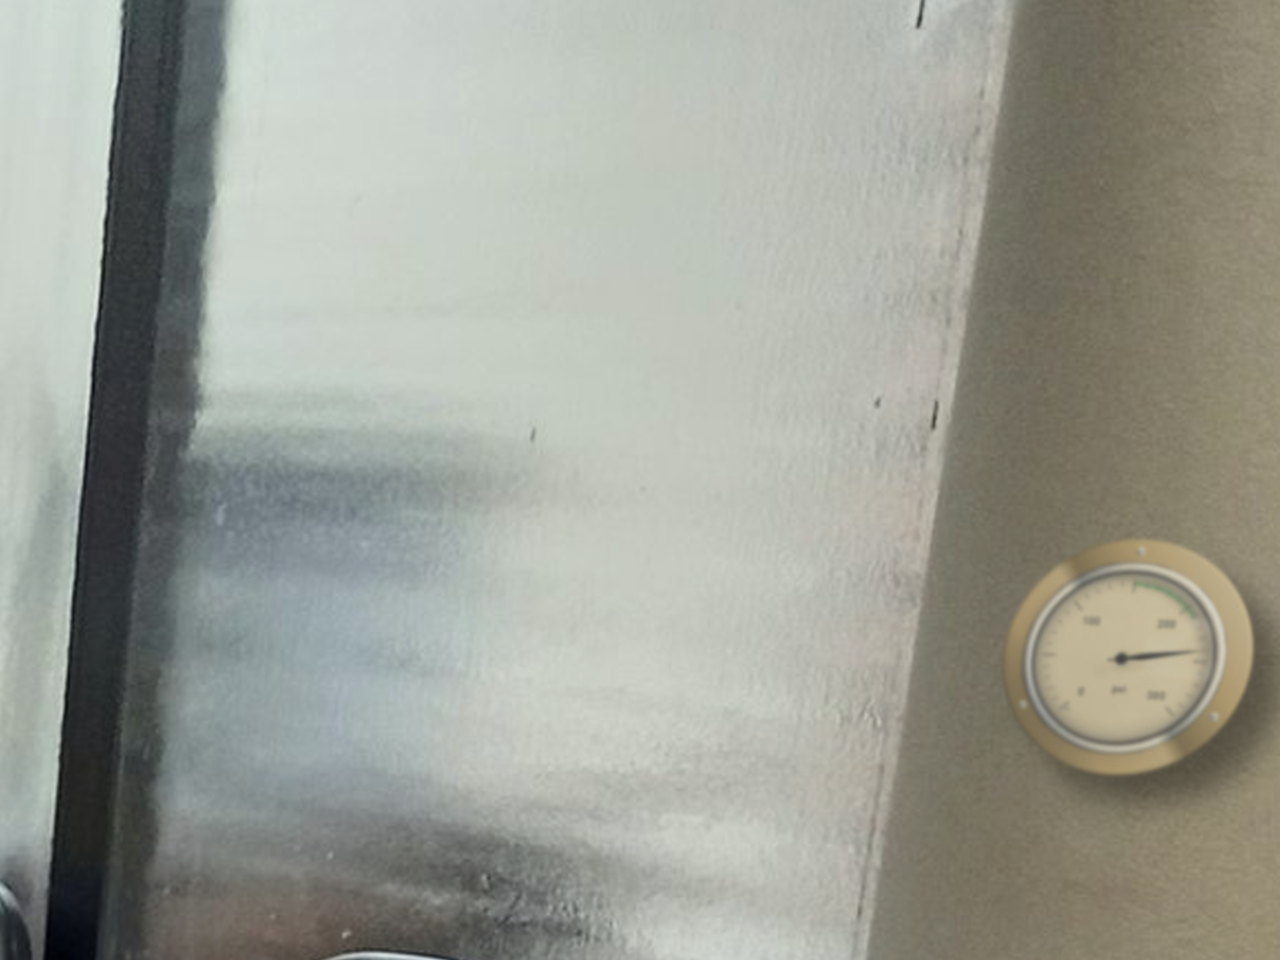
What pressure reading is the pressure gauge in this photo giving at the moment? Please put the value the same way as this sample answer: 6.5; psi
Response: 240; psi
